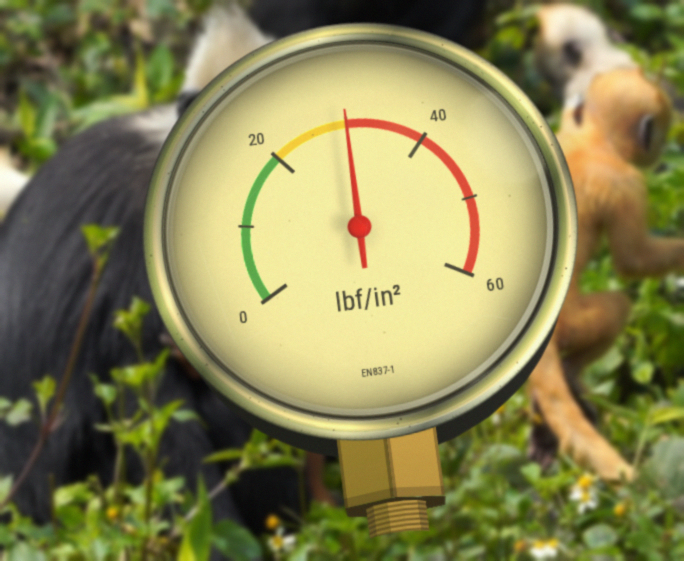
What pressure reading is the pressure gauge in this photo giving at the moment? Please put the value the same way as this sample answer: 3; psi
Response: 30; psi
